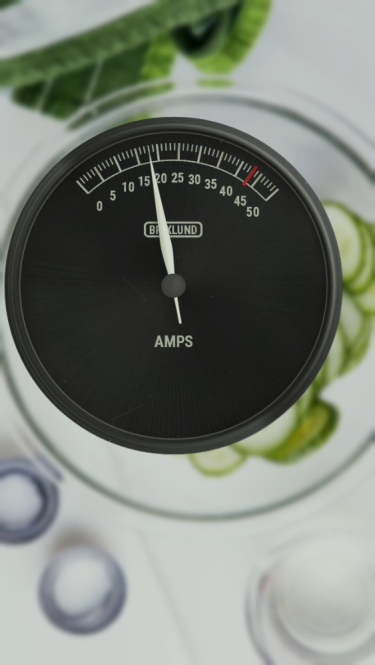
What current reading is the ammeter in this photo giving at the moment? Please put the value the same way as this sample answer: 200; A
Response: 18; A
